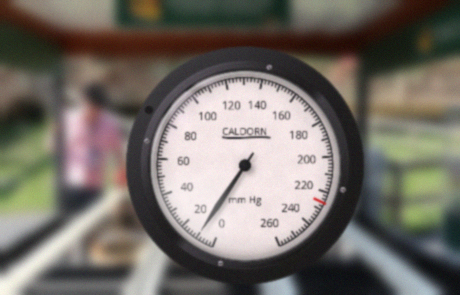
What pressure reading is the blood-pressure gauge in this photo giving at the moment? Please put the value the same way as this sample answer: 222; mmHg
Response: 10; mmHg
